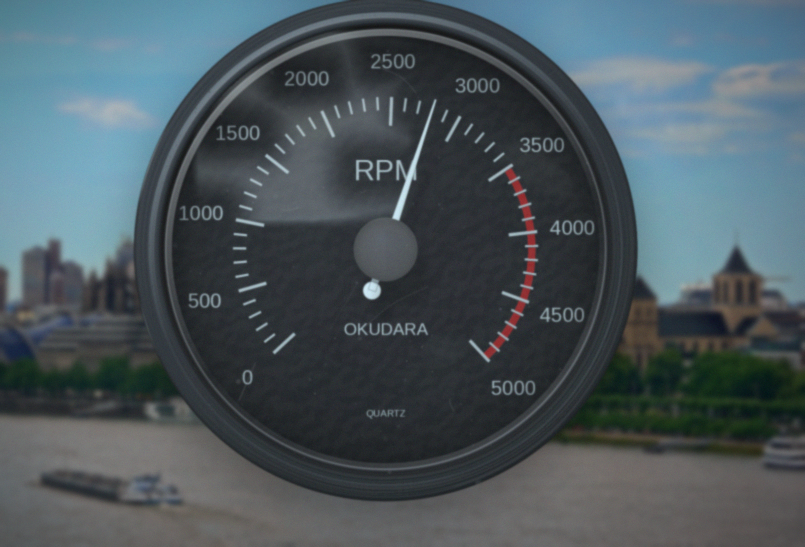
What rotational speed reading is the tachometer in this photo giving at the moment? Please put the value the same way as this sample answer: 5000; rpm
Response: 2800; rpm
